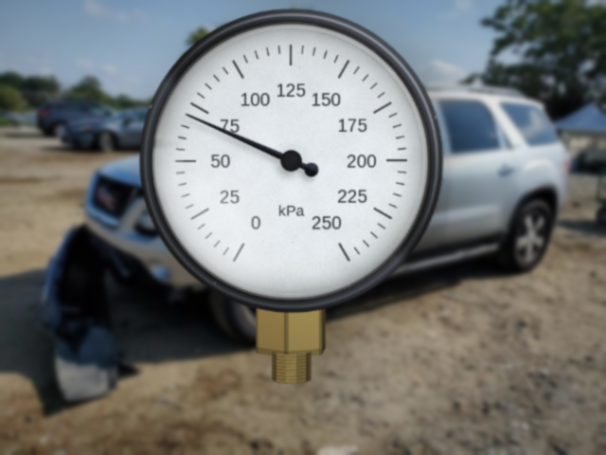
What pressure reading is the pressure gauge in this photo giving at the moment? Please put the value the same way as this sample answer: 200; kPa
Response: 70; kPa
